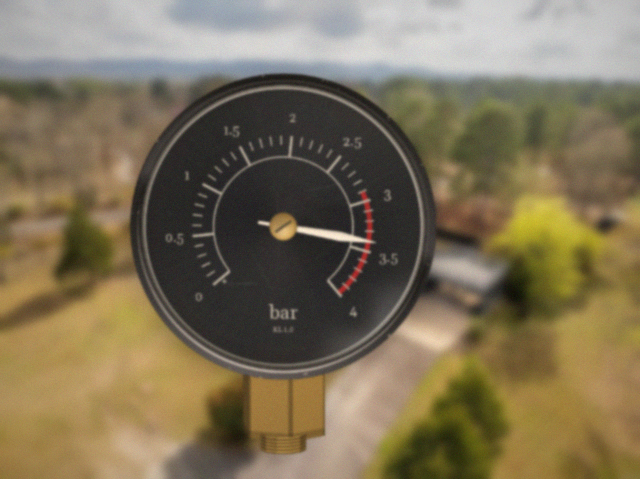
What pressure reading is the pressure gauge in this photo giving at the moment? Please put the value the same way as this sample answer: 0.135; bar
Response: 3.4; bar
